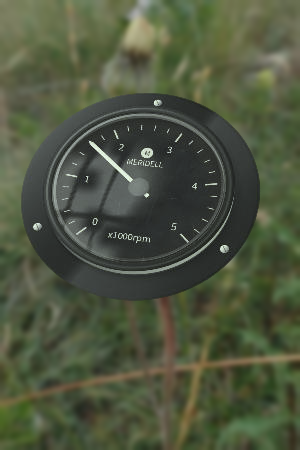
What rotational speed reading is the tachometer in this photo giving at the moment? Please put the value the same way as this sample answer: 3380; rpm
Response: 1600; rpm
